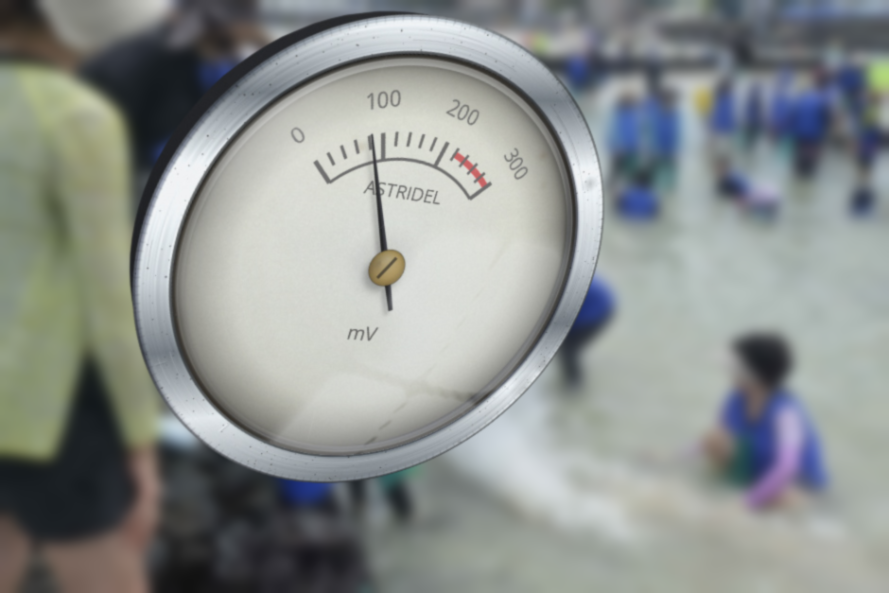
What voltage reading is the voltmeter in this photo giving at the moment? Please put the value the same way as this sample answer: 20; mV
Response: 80; mV
